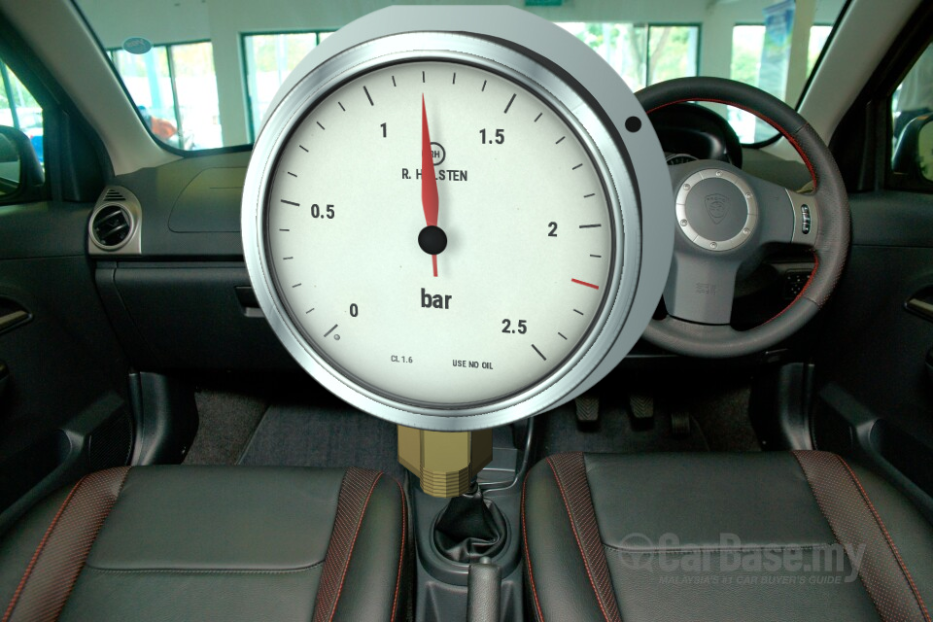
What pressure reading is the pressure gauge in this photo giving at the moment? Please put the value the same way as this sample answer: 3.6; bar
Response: 1.2; bar
